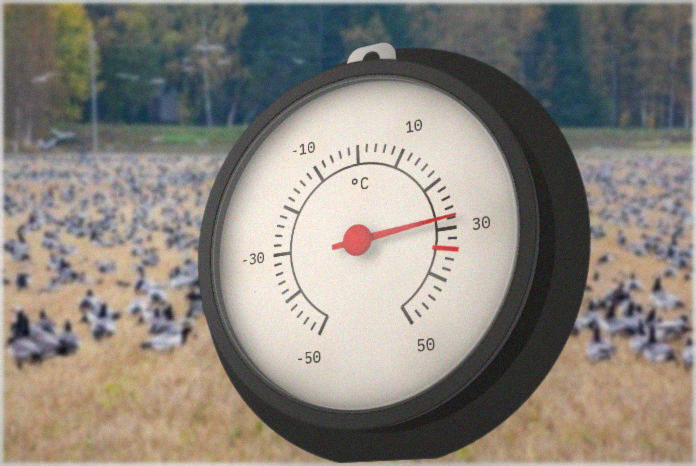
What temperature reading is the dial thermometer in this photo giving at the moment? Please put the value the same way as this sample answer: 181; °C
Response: 28; °C
